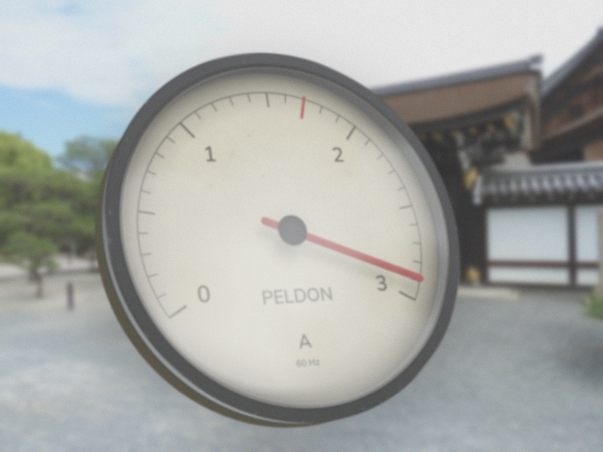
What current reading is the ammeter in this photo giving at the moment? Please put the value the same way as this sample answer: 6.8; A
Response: 2.9; A
